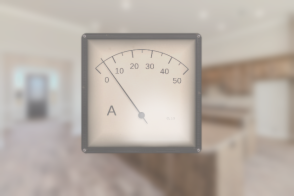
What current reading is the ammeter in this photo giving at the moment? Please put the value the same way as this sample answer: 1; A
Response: 5; A
